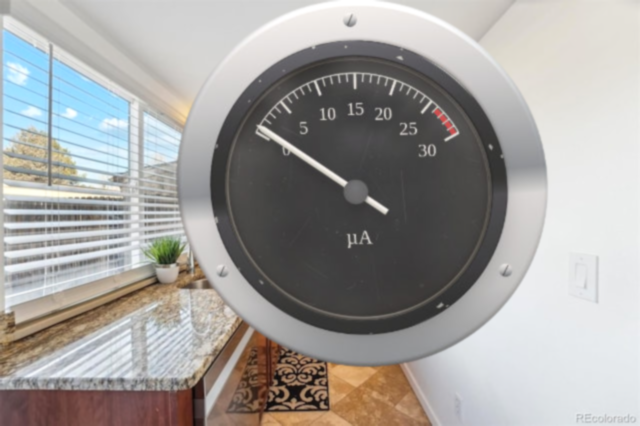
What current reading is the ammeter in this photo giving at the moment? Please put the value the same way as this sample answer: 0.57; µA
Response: 1; µA
